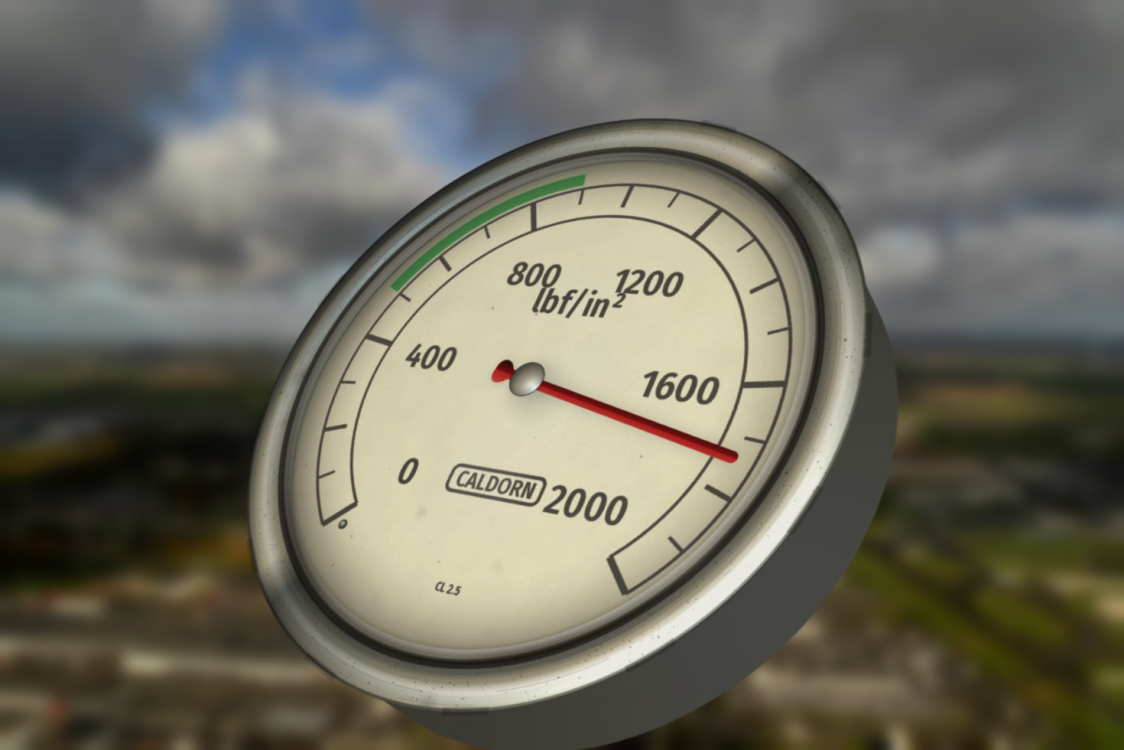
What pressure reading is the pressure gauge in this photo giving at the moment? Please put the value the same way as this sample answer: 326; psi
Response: 1750; psi
